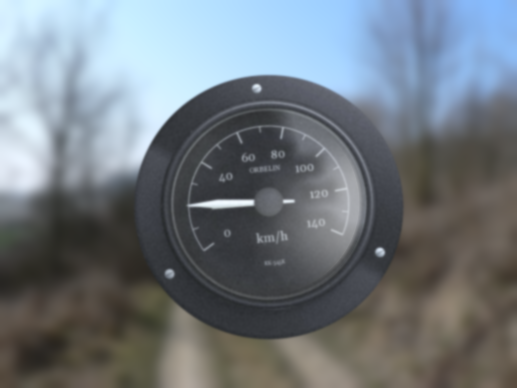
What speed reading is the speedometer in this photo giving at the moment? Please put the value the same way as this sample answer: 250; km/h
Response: 20; km/h
